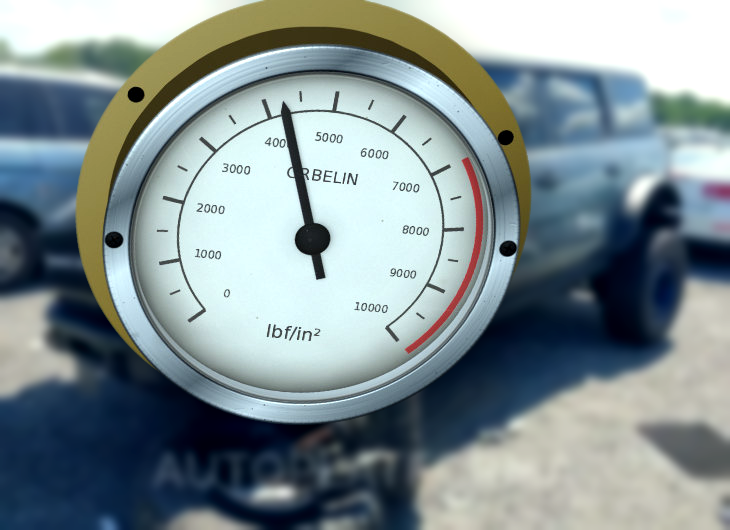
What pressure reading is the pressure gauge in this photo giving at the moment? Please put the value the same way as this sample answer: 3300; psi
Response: 4250; psi
